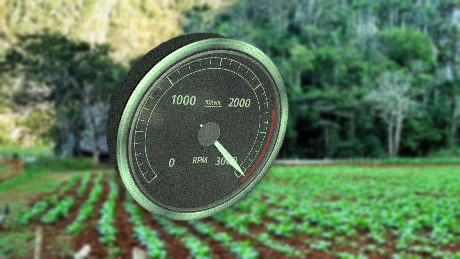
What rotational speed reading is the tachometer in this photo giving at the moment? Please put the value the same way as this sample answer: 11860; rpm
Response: 2950; rpm
